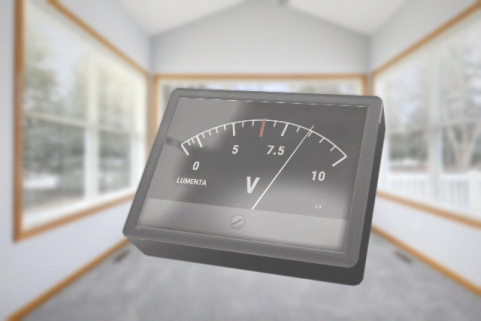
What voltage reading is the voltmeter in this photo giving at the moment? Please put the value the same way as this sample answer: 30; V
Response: 8.5; V
